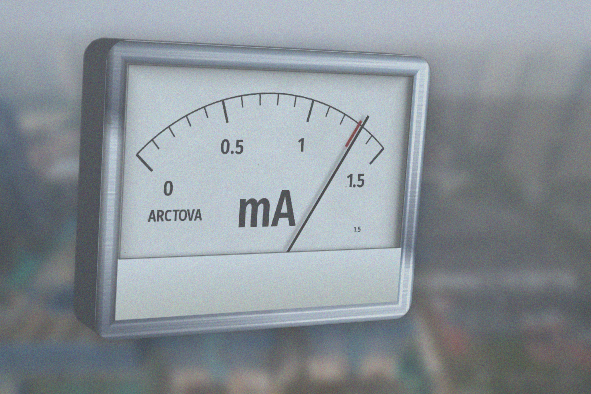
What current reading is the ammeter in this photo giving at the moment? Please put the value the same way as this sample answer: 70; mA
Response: 1.3; mA
